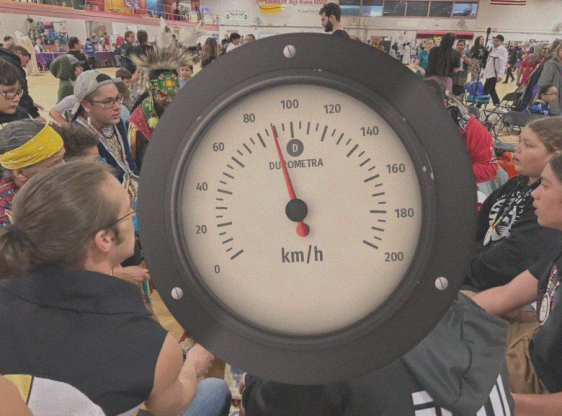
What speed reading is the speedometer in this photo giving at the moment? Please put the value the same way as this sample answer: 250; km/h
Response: 90; km/h
